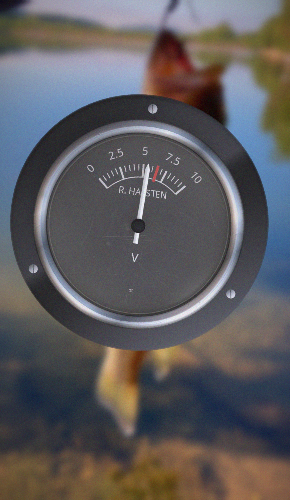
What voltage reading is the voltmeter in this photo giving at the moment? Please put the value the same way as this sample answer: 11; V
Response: 5.5; V
